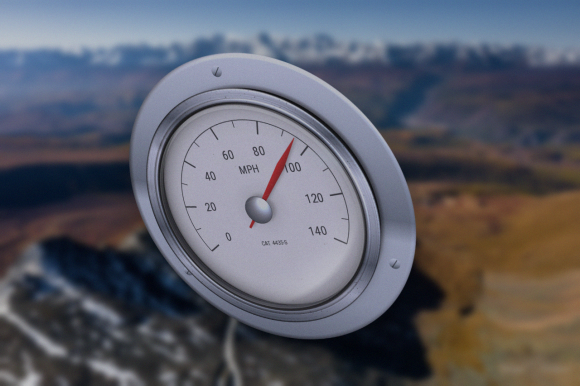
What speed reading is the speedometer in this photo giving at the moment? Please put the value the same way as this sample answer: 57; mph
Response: 95; mph
